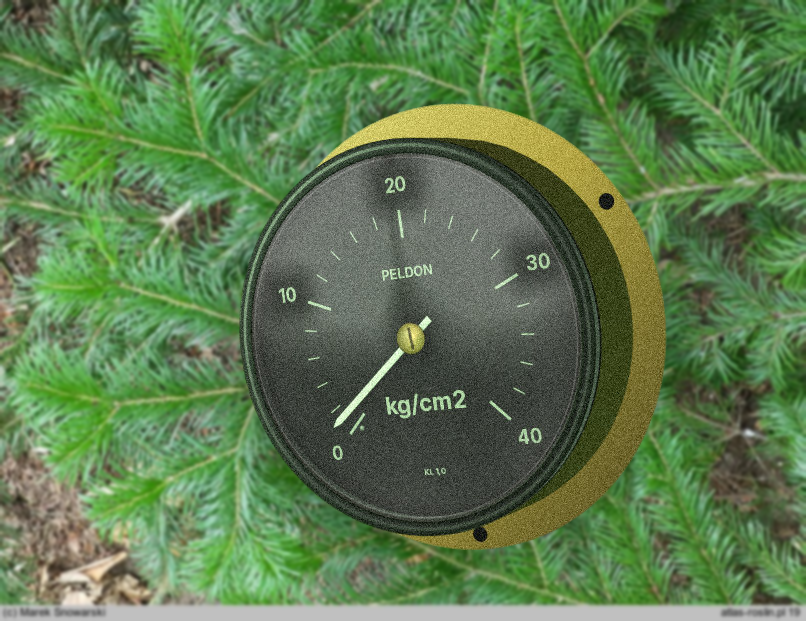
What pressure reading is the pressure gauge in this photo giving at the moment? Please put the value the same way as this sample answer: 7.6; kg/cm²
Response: 1; kg/cm²
